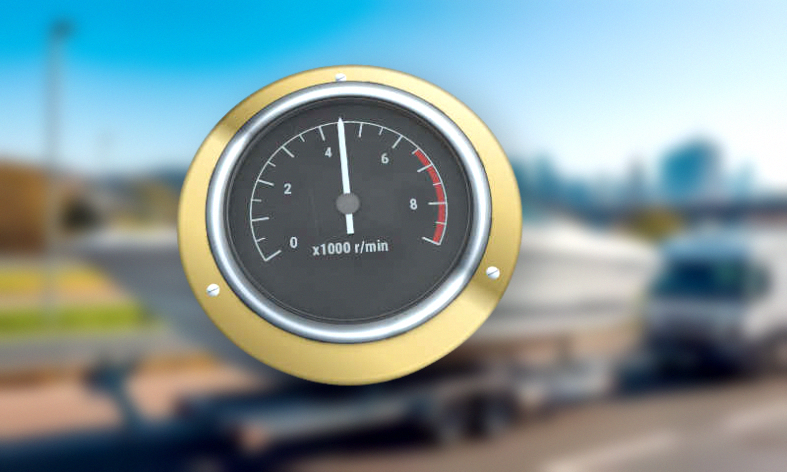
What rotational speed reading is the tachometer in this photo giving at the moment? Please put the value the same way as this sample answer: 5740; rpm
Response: 4500; rpm
